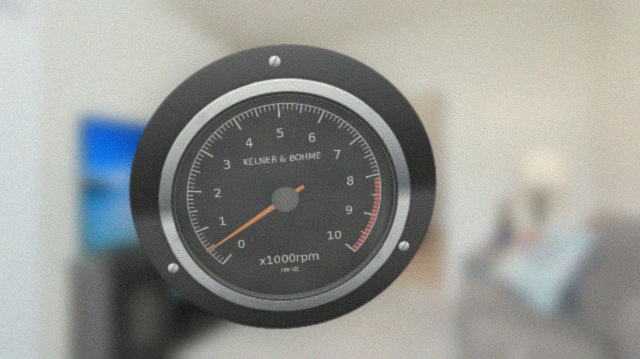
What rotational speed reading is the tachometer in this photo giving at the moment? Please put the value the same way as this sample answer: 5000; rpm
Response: 500; rpm
